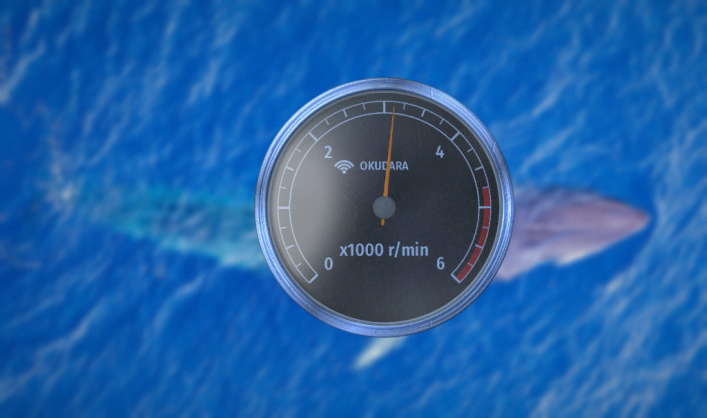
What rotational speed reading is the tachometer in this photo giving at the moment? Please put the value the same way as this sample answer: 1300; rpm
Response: 3125; rpm
